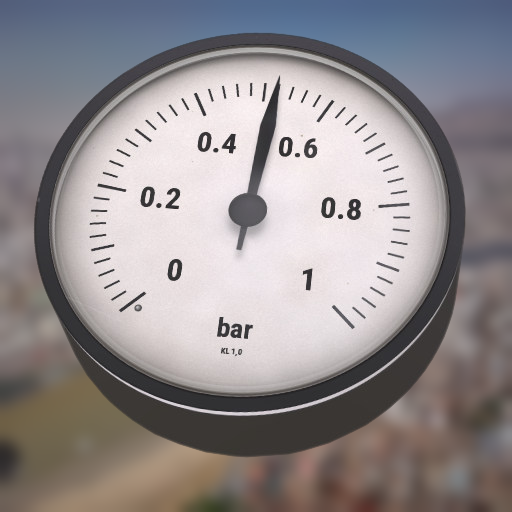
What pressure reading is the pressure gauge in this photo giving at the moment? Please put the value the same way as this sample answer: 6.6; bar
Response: 0.52; bar
